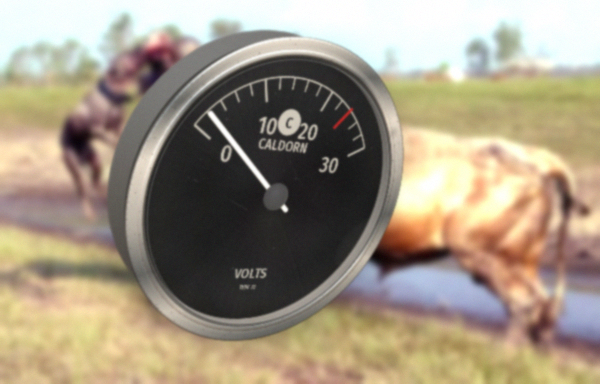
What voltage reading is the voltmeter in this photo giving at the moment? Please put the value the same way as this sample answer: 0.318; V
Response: 2; V
